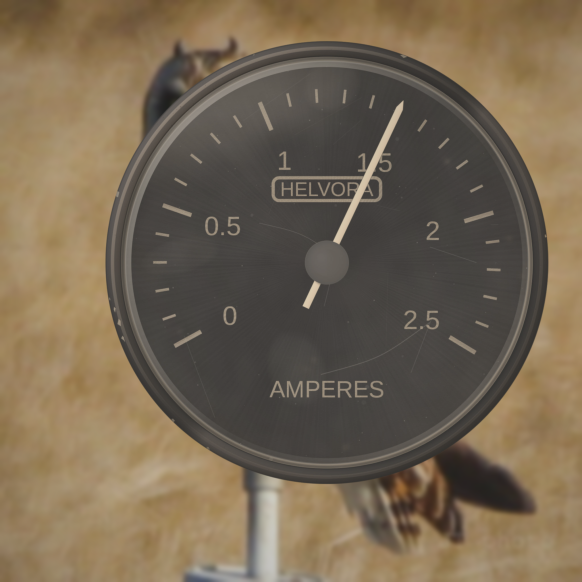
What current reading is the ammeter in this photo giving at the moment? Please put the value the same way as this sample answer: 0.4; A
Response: 1.5; A
